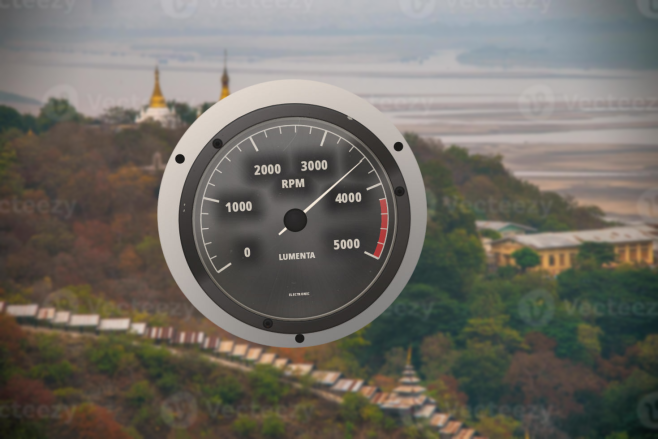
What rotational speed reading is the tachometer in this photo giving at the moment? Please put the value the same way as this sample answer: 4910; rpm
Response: 3600; rpm
